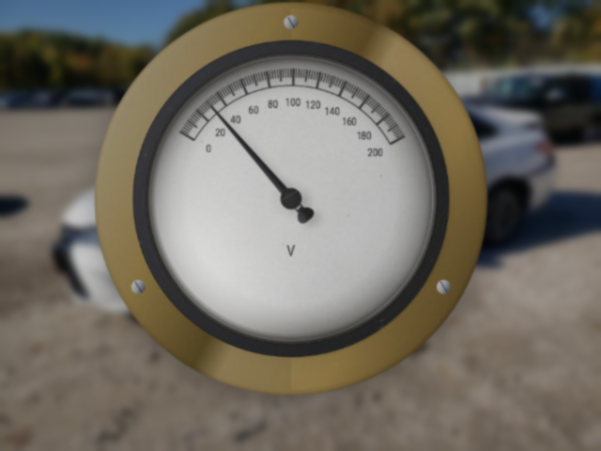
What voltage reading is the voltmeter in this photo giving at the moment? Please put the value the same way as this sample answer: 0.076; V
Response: 30; V
